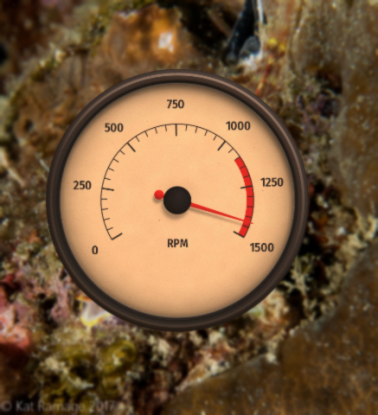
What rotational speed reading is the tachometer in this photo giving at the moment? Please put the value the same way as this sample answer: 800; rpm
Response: 1425; rpm
